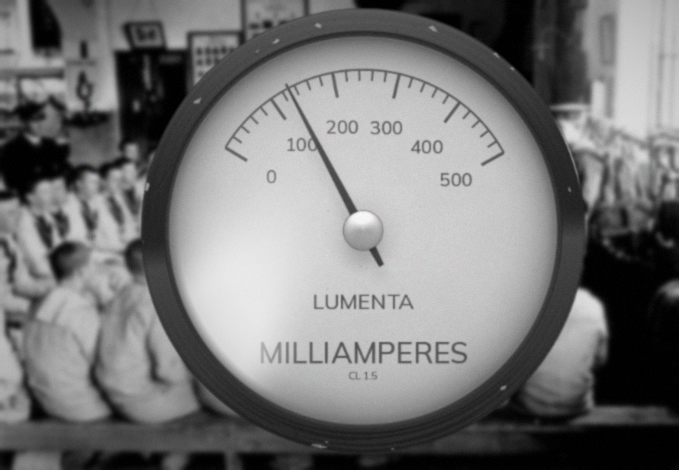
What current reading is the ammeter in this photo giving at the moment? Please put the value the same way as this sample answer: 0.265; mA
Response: 130; mA
